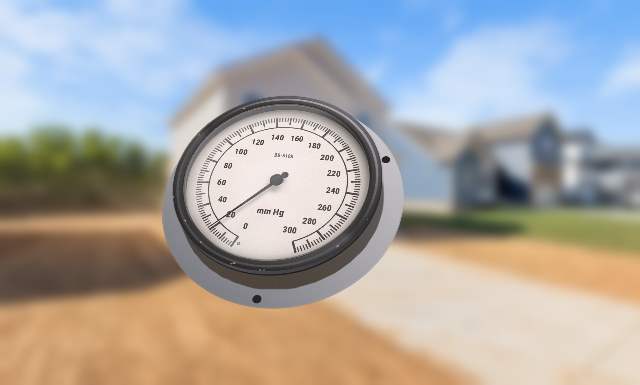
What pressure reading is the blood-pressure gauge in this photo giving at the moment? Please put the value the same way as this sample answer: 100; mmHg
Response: 20; mmHg
